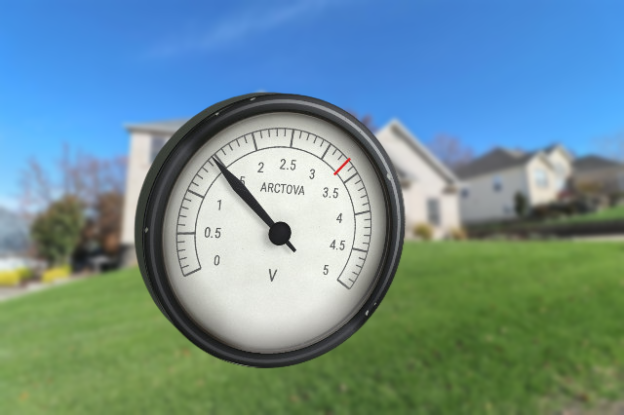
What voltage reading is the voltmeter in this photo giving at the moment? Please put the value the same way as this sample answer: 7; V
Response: 1.45; V
